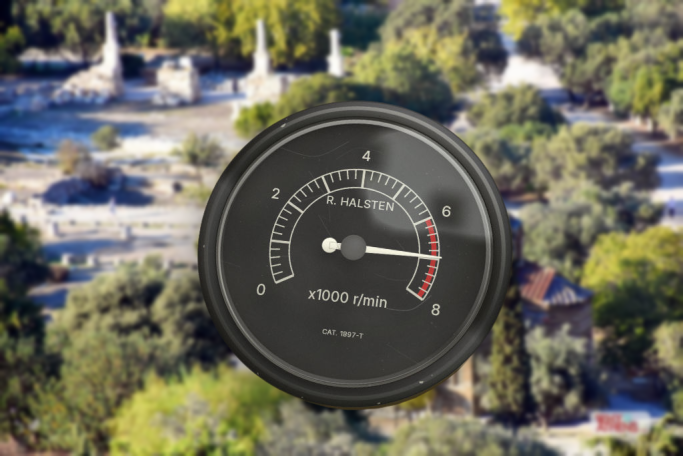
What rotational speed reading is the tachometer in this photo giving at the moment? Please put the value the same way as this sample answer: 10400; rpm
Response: 7000; rpm
